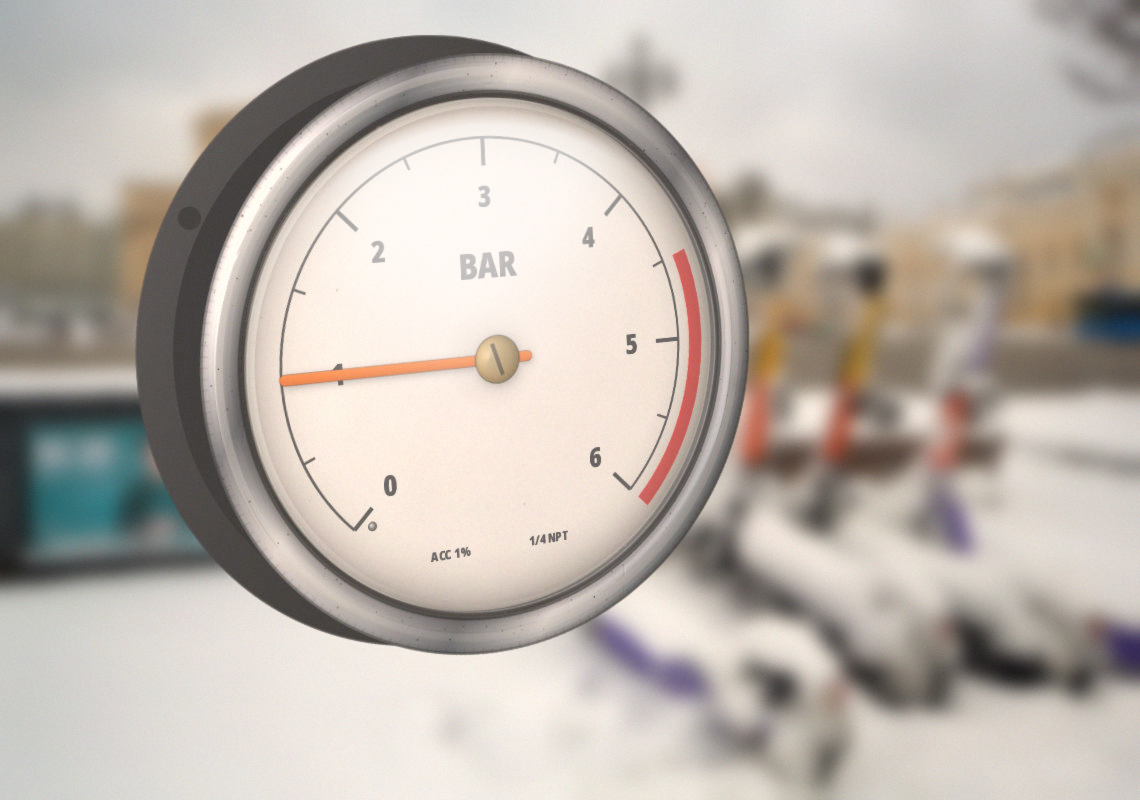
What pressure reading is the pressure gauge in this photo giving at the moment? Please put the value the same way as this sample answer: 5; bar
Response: 1; bar
